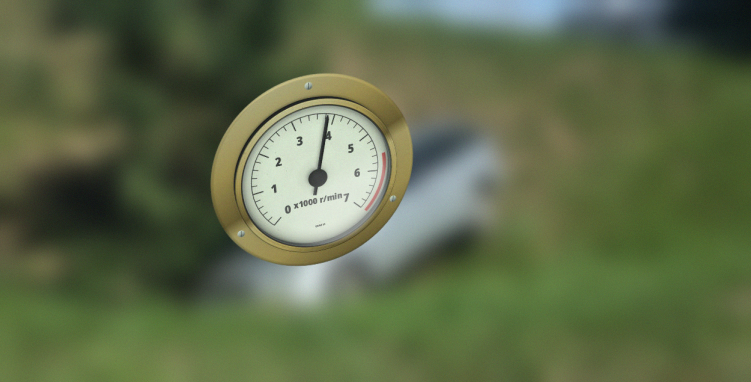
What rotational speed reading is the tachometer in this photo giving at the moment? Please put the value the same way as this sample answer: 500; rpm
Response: 3800; rpm
